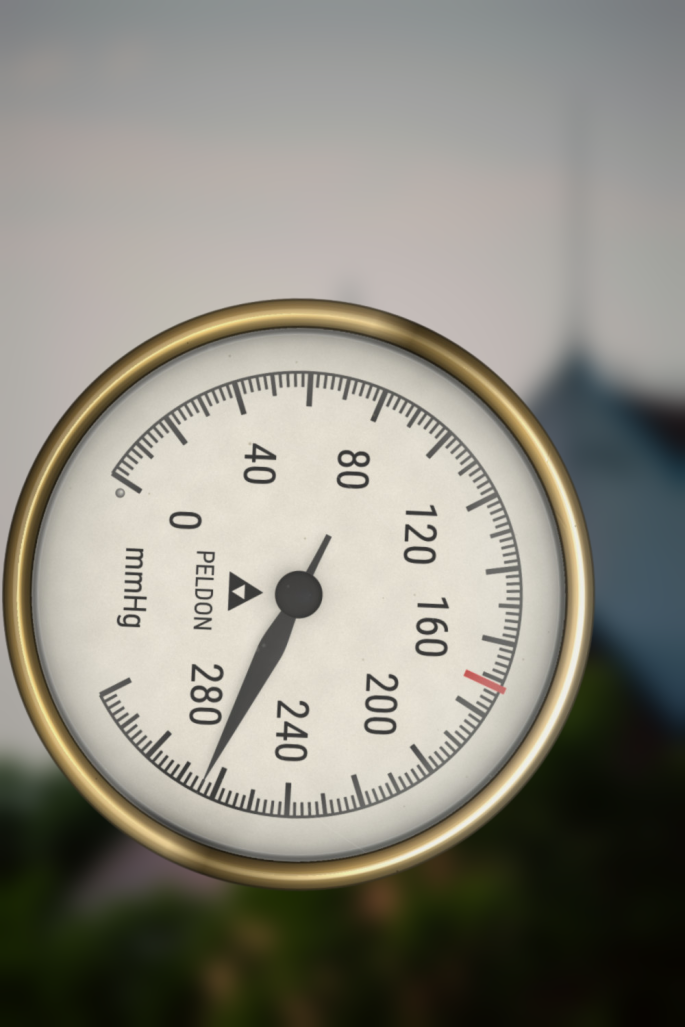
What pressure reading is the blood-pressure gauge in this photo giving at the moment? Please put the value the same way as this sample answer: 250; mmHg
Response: 264; mmHg
